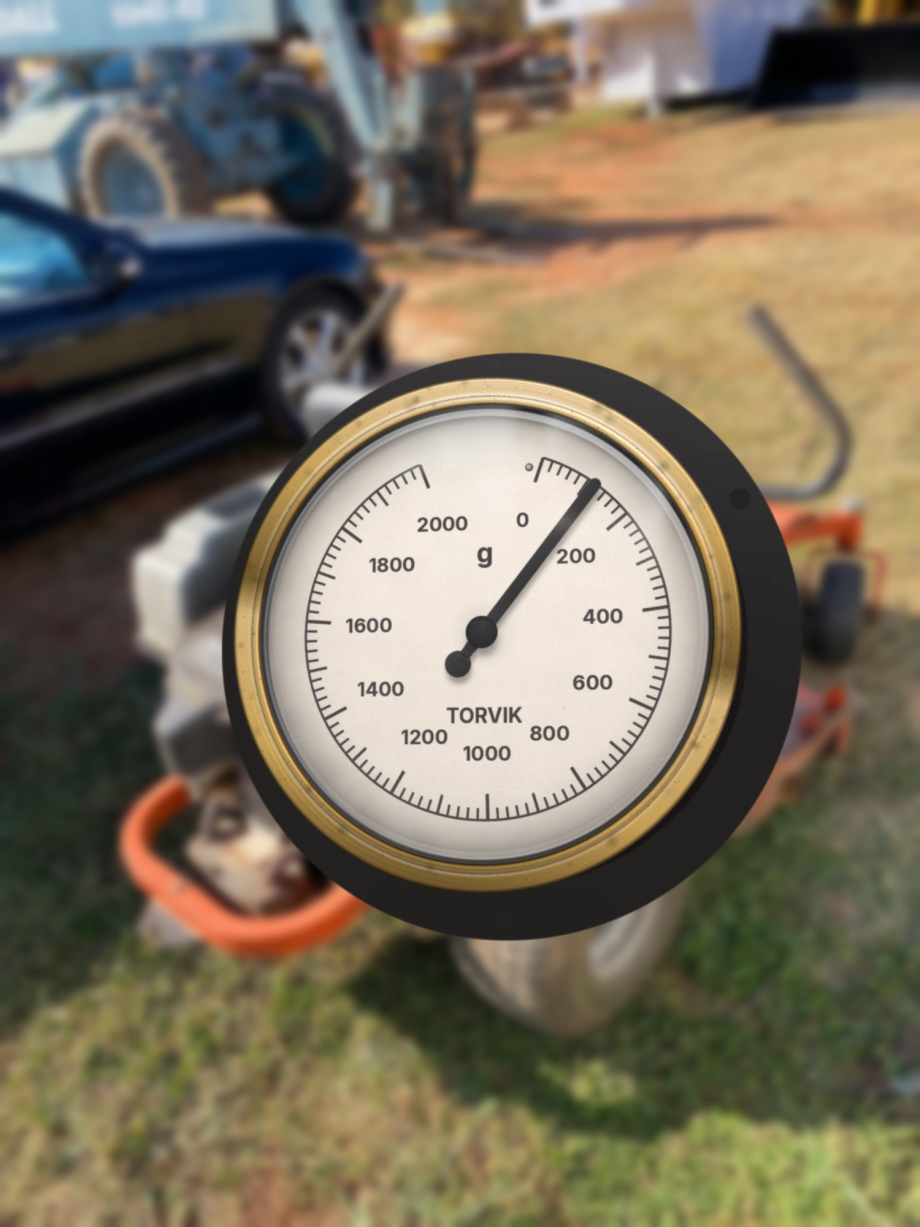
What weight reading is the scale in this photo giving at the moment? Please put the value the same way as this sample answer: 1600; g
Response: 120; g
